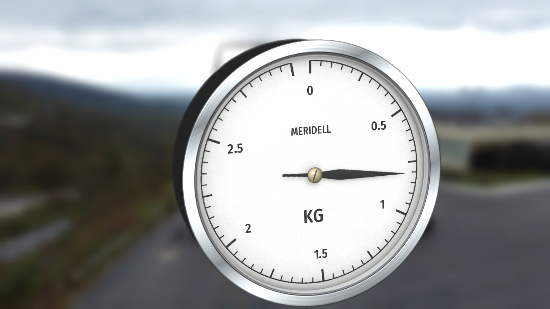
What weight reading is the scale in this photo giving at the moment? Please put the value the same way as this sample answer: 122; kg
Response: 0.8; kg
